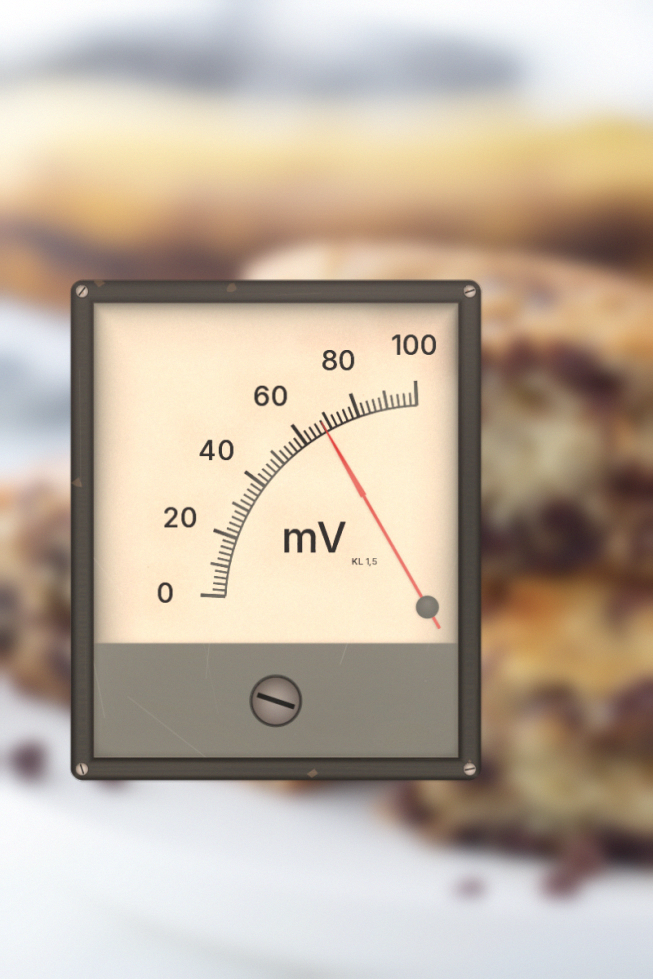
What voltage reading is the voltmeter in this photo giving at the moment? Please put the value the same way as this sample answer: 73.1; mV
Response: 68; mV
